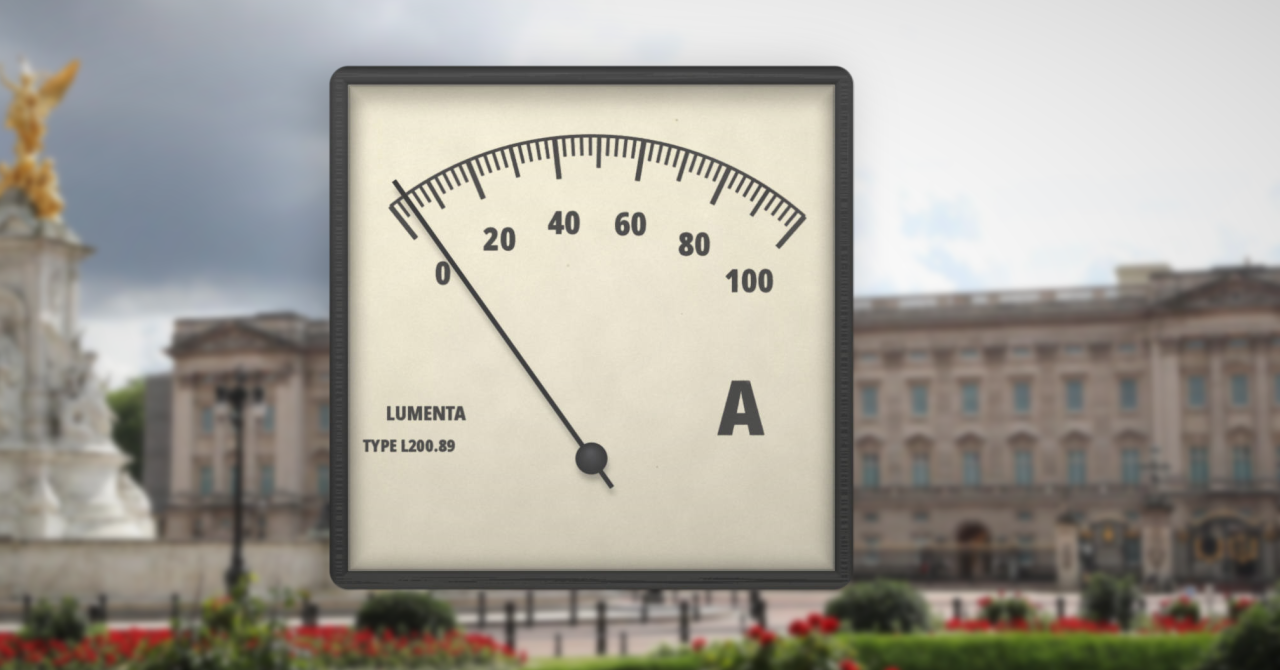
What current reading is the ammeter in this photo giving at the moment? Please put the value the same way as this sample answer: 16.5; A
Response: 4; A
